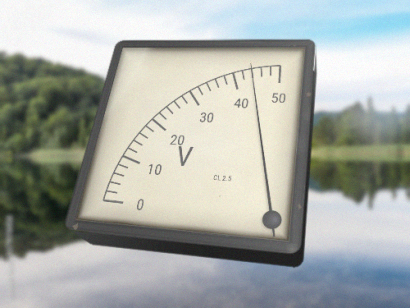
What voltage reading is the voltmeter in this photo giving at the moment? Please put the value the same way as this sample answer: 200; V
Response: 44; V
